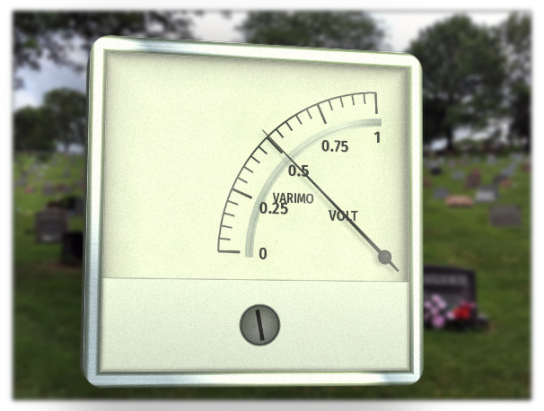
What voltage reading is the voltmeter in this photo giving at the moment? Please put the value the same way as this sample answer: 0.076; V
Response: 0.5; V
